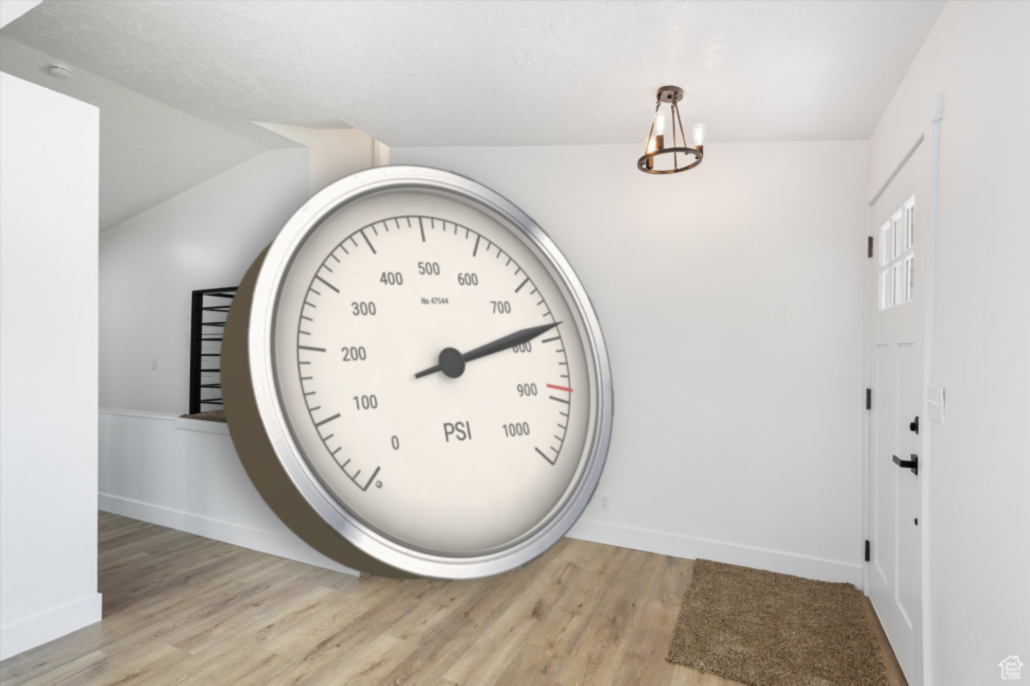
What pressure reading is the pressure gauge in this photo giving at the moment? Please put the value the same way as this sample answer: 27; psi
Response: 780; psi
